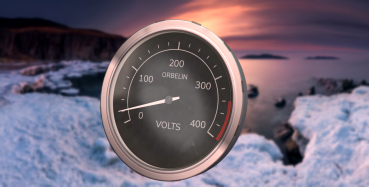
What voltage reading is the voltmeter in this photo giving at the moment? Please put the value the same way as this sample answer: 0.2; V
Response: 20; V
